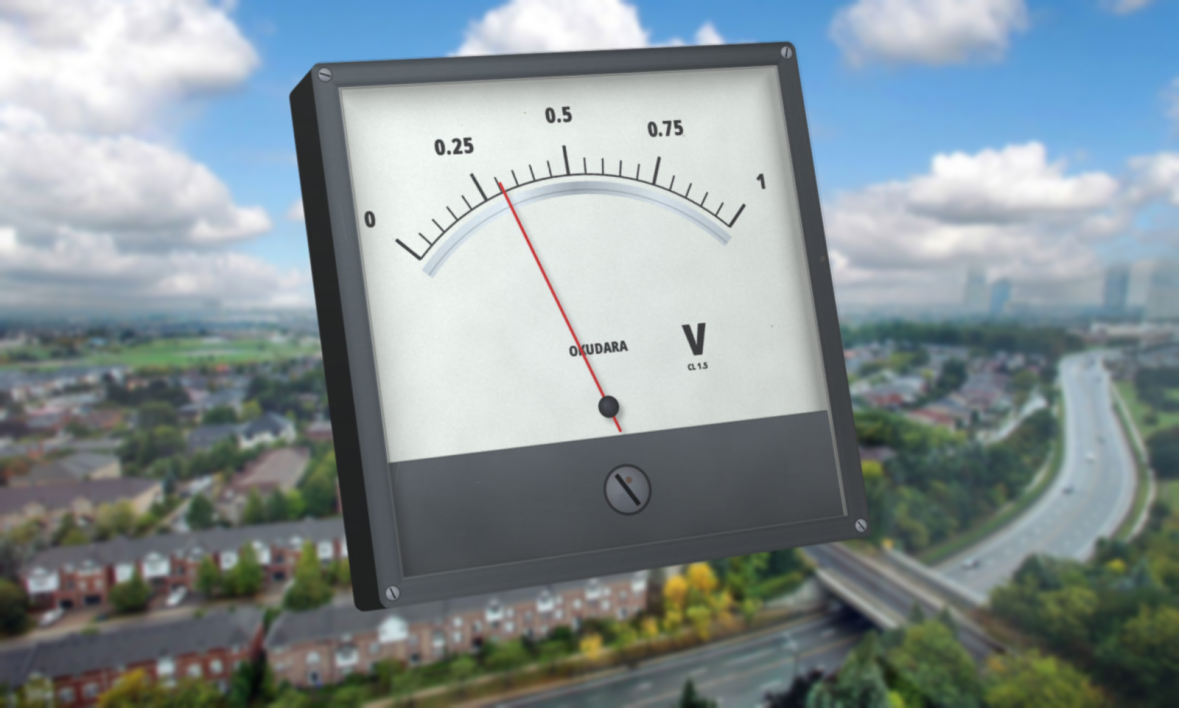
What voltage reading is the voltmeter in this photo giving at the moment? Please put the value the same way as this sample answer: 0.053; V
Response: 0.3; V
